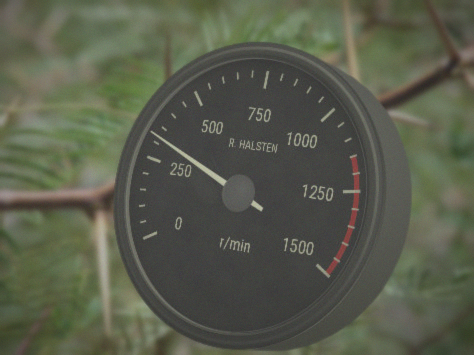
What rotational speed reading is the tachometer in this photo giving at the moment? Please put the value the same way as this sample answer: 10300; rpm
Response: 325; rpm
